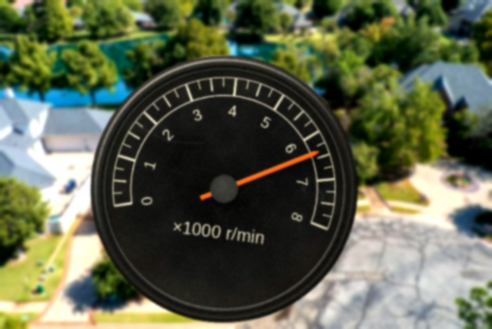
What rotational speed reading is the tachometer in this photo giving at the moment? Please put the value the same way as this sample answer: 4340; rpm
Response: 6375; rpm
